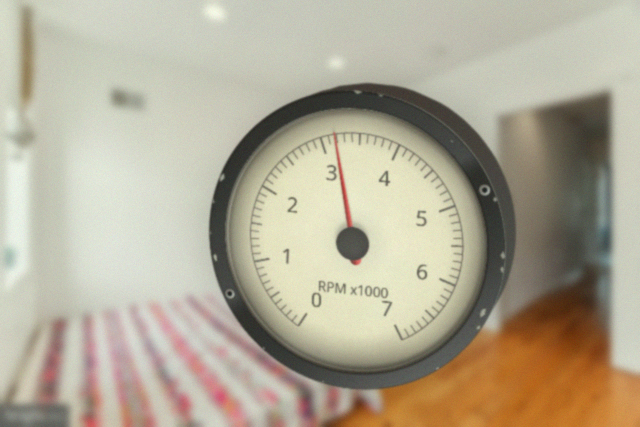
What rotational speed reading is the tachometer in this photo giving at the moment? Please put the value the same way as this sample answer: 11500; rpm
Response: 3200; rpm
